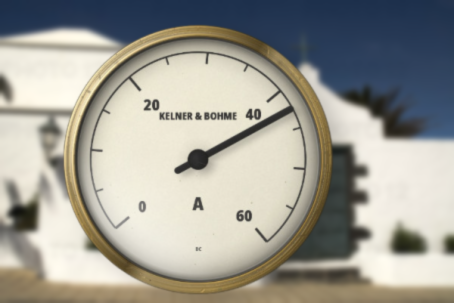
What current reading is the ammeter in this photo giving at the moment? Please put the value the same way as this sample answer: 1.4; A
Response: 42.5; A
